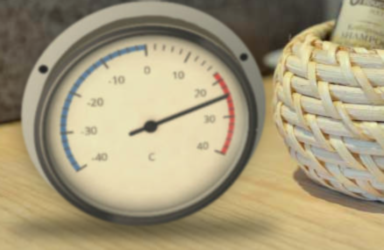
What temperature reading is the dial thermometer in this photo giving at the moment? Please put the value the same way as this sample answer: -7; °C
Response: 24; °C
